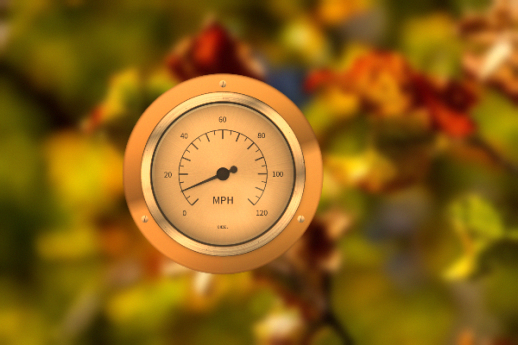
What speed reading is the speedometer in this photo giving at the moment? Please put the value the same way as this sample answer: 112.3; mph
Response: 10; mph
